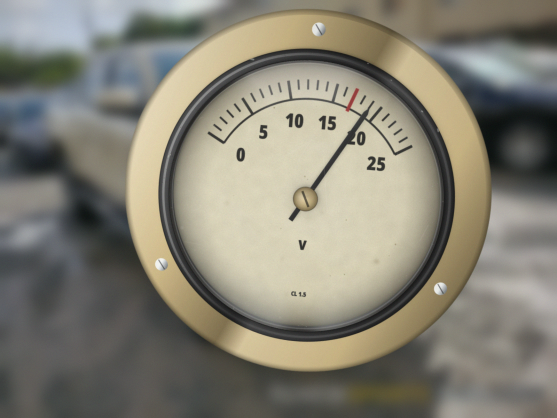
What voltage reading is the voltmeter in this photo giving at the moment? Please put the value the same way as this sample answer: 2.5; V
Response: 19; V
